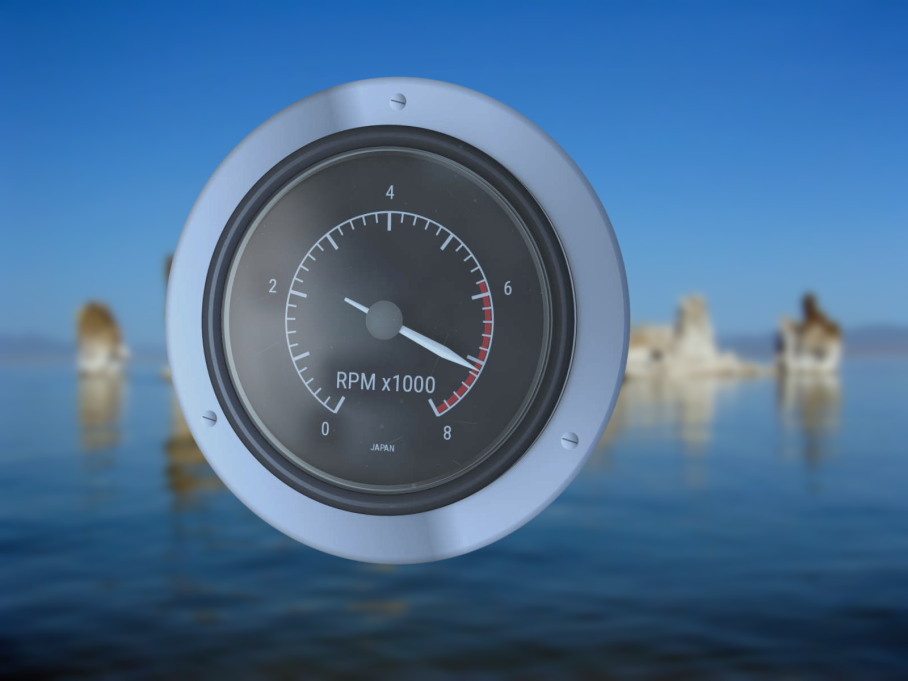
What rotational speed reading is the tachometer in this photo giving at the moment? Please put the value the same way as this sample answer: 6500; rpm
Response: 7100; rpm
